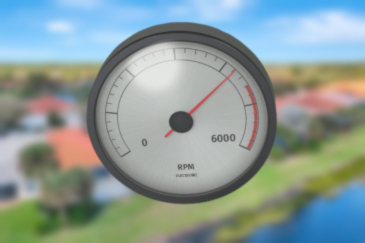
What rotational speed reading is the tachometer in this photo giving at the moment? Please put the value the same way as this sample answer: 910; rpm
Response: 4200; rpm
